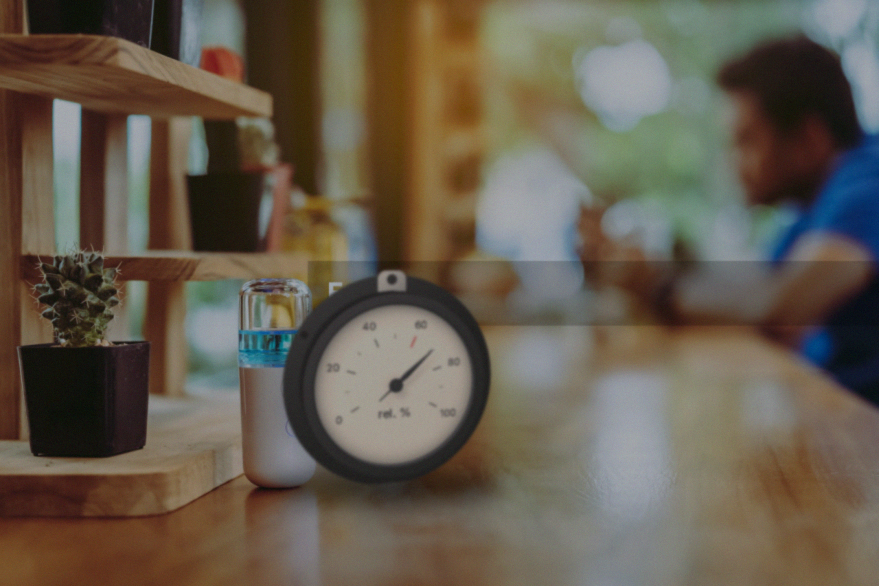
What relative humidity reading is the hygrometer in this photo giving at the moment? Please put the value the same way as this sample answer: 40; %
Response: 70; %
